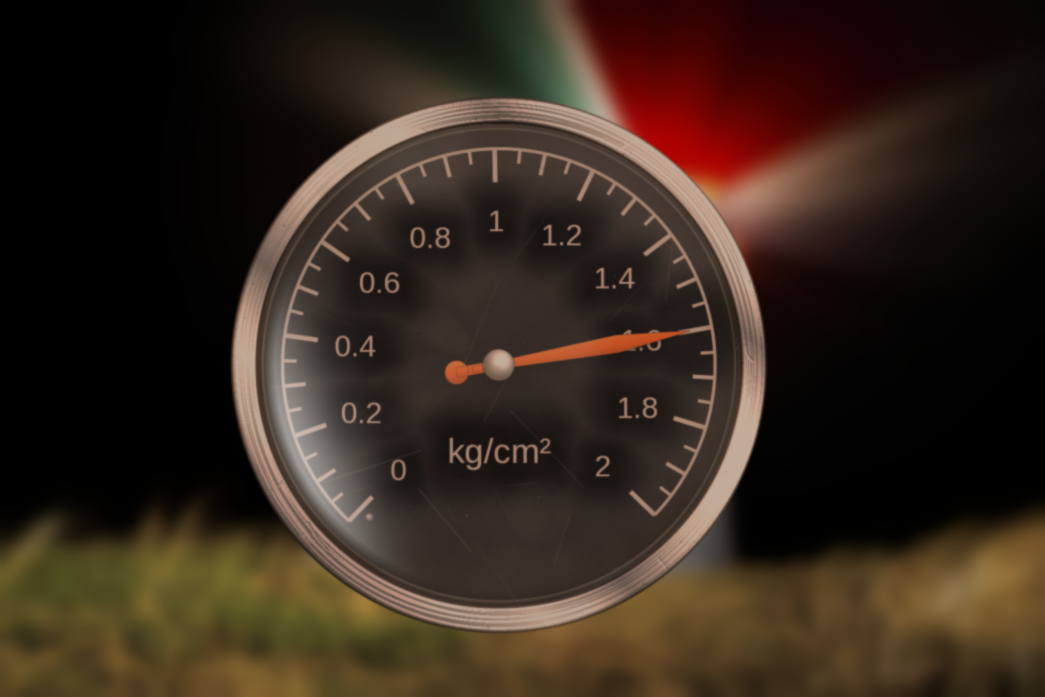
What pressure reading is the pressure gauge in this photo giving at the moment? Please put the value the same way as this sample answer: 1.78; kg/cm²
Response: 1.6; kg/cm²
